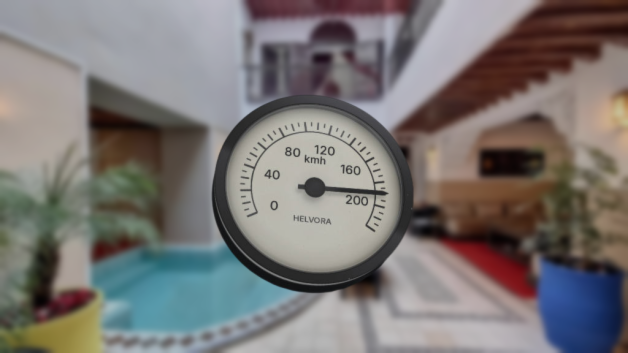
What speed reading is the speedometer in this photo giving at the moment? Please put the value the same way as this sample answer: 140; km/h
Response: 190; km/h
